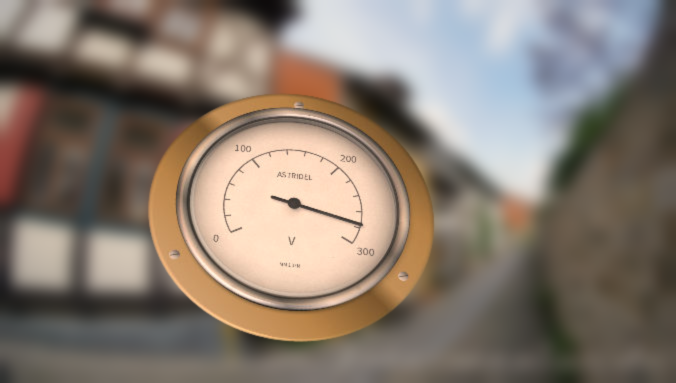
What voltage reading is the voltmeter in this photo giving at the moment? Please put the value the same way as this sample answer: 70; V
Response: 280; V
